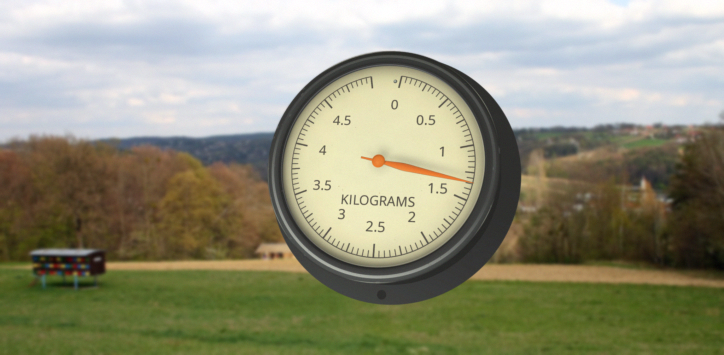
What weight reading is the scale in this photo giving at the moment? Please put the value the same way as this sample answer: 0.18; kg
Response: 1.35; kg
